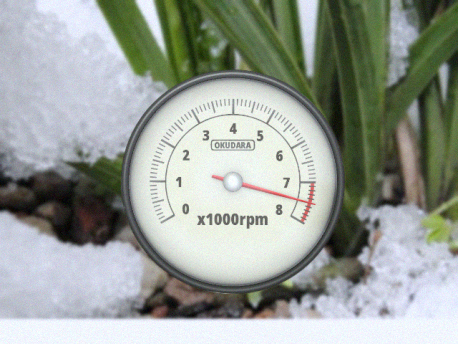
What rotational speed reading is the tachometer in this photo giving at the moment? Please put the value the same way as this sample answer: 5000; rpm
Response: 7500; rpm
